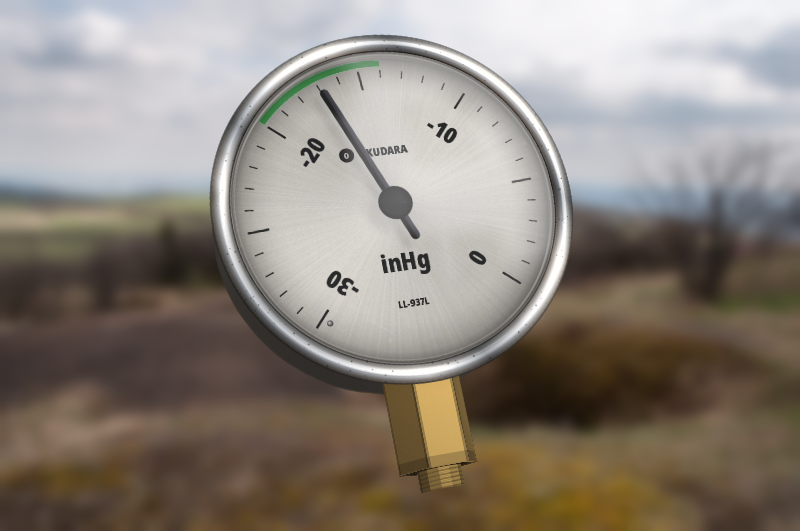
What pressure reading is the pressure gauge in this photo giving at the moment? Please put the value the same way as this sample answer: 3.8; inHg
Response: -17; inHg
